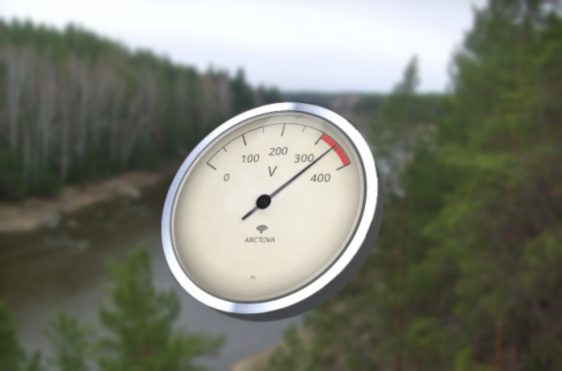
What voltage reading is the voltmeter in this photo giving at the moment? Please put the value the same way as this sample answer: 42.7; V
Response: 350; V
